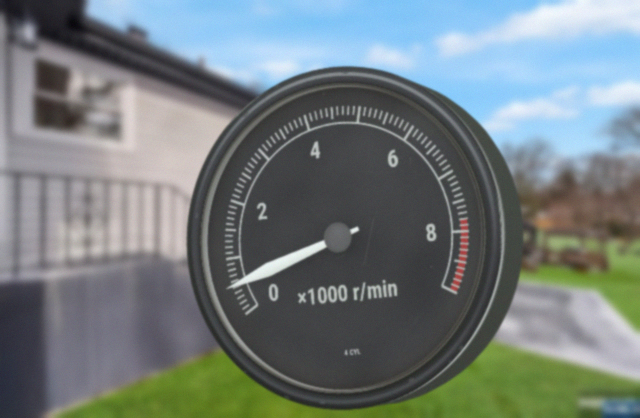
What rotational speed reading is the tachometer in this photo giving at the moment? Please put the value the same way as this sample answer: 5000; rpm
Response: 500; rpm
